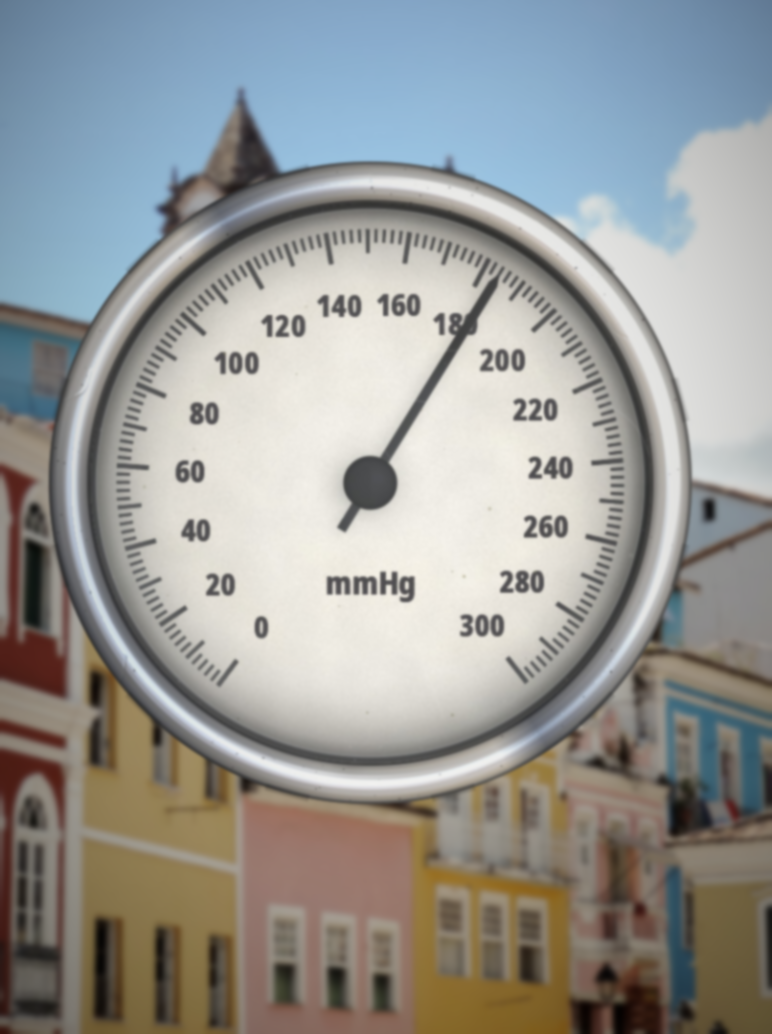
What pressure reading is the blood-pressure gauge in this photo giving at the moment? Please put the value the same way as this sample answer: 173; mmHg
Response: 184; mmHg
